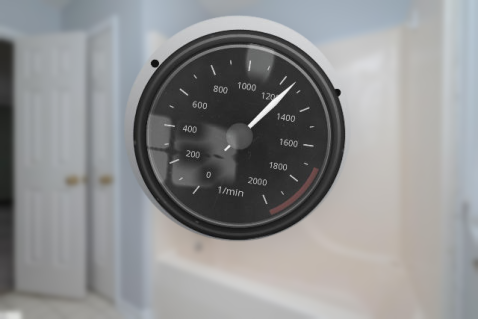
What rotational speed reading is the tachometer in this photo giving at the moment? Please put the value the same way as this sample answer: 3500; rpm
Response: 1250; rpm
